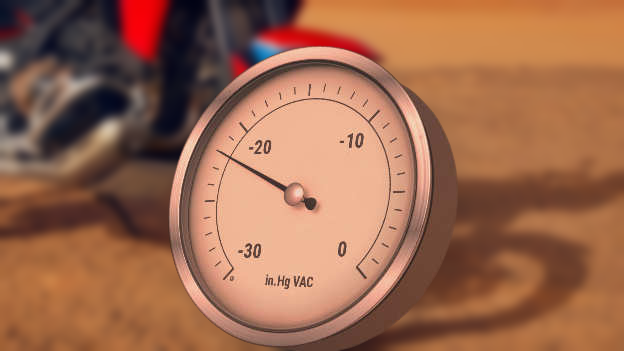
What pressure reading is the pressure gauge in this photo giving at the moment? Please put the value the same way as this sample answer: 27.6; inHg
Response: -22; inHg
